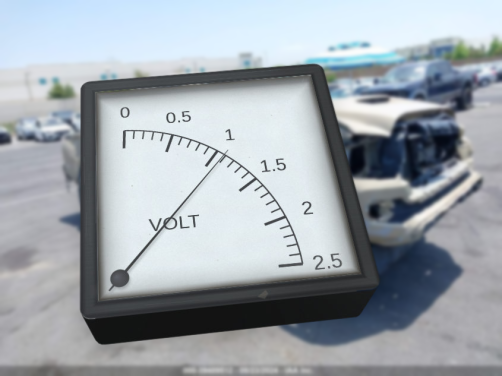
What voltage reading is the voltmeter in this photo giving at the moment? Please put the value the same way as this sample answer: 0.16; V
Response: 1.1; V
